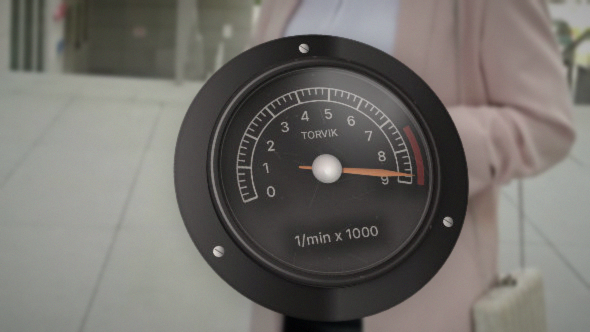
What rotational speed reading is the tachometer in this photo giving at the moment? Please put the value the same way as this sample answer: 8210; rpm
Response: 8800; rpm
